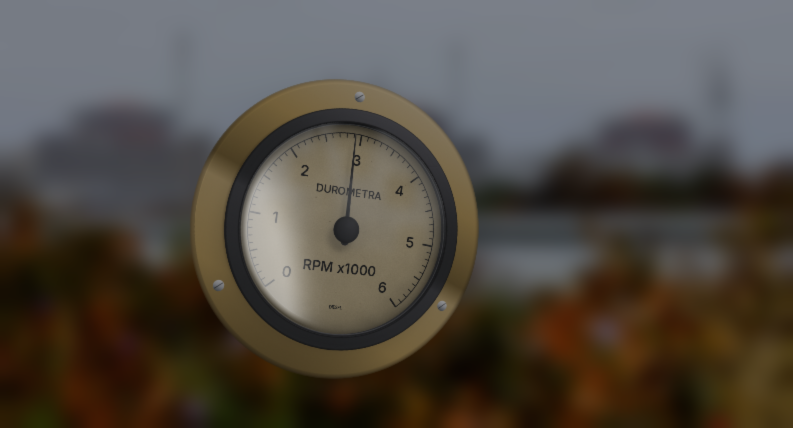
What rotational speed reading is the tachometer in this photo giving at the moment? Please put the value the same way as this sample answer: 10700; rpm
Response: 2900; rpm
